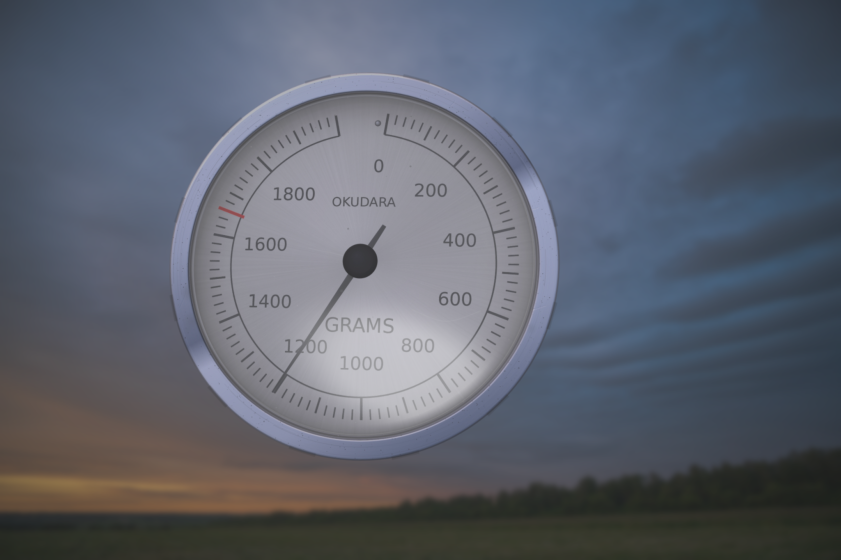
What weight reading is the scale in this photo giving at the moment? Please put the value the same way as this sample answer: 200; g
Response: 1200; g
